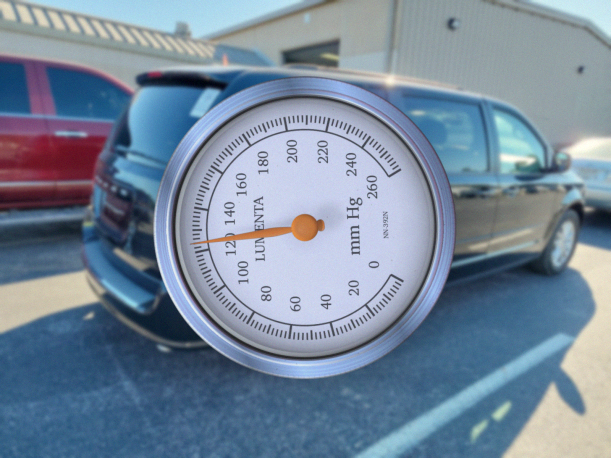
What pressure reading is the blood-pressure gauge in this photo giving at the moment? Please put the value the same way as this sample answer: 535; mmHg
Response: 124; mmHg
